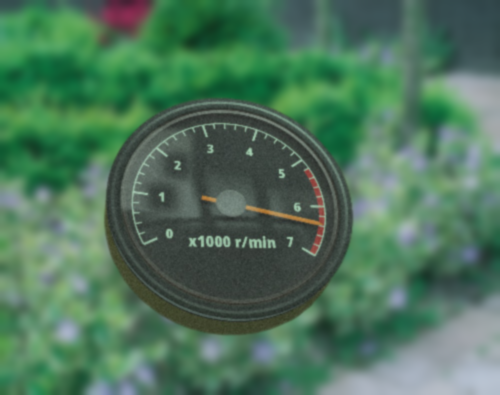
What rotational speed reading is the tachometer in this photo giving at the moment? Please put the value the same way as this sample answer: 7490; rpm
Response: 6400; rpm
